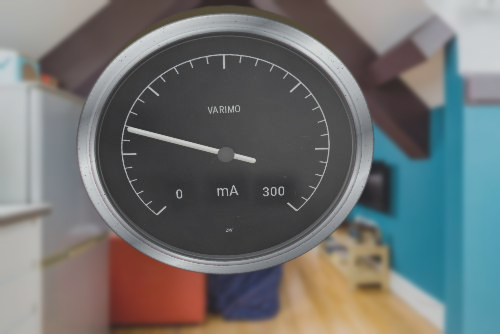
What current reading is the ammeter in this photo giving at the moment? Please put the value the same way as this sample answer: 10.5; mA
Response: 70; mA
